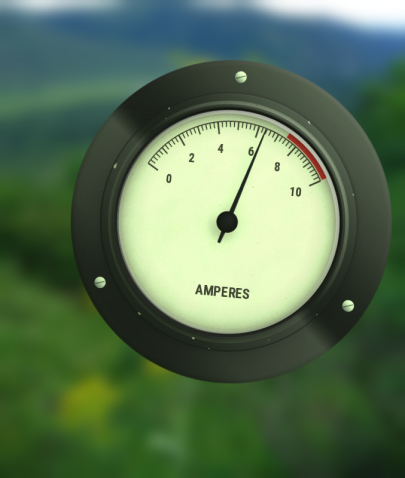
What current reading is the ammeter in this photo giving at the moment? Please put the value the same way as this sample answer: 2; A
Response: 6.4; A
